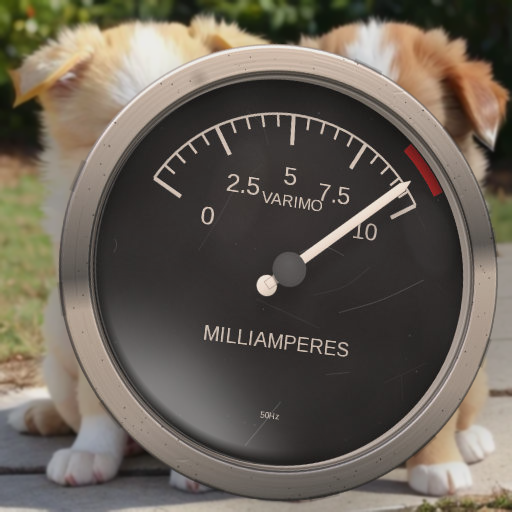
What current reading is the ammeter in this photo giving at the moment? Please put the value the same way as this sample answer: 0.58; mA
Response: 9.25; mA
